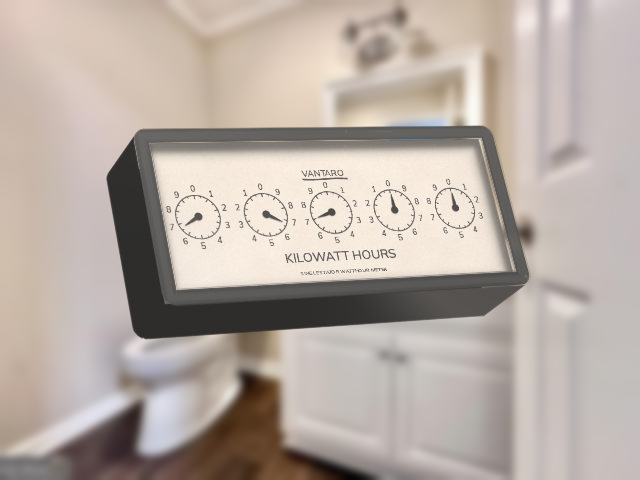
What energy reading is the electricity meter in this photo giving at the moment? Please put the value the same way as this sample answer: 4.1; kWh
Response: 66700; kWh
